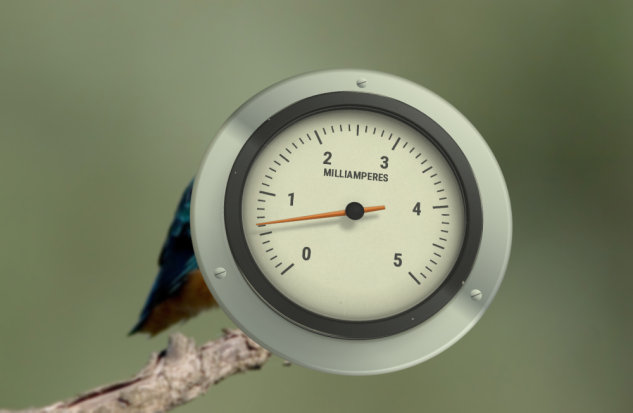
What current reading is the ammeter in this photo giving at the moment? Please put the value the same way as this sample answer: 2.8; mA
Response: 0.6; mA
